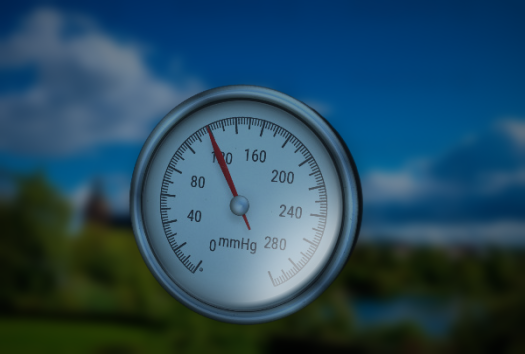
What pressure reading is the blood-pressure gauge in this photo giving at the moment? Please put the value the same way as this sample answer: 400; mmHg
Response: 120; mmHg
